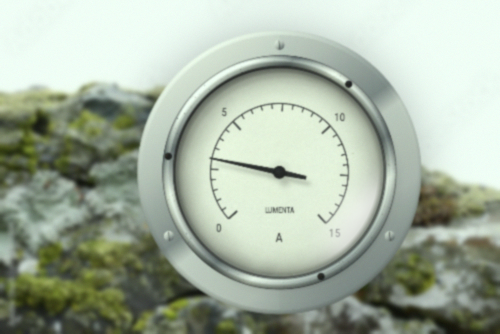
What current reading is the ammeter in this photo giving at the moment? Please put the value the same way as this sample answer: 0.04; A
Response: 3; A
